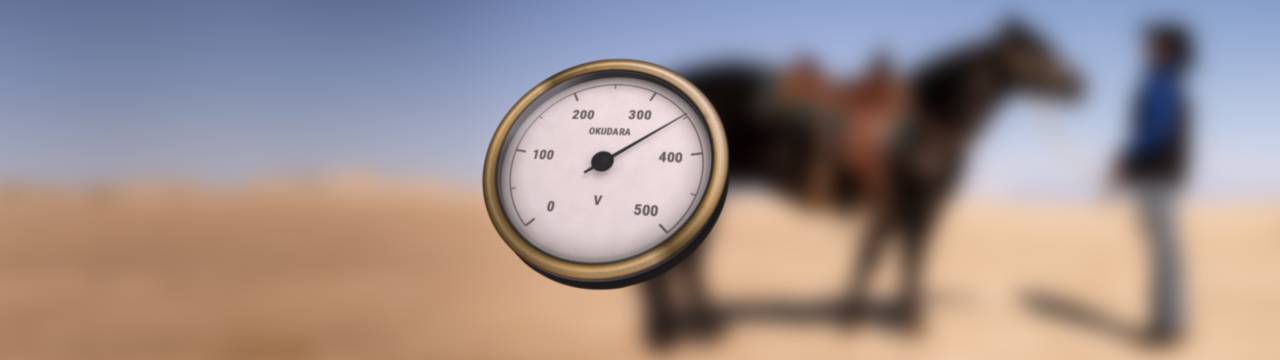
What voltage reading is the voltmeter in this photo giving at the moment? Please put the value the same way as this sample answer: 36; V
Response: 350; V
